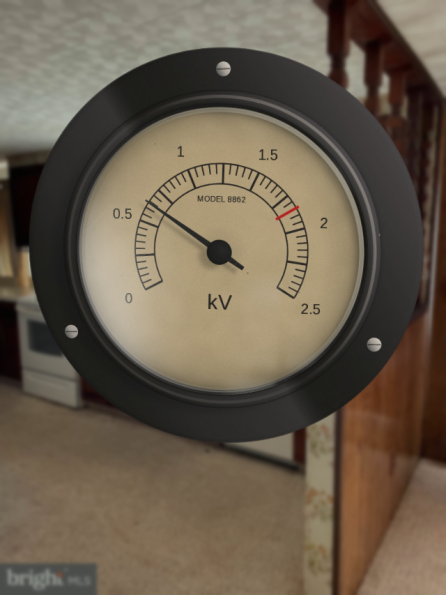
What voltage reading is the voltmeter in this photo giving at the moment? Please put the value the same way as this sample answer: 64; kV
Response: 0.65; kV
